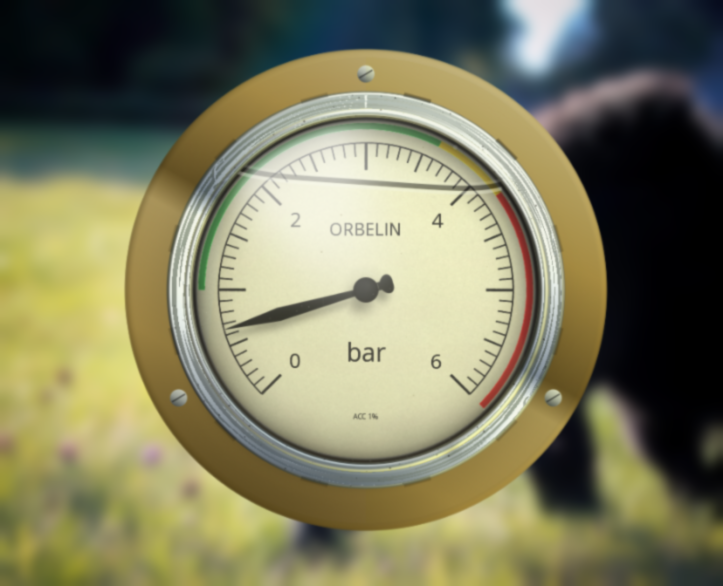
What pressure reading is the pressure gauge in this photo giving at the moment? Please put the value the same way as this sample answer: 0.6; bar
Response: 0.65; bar
